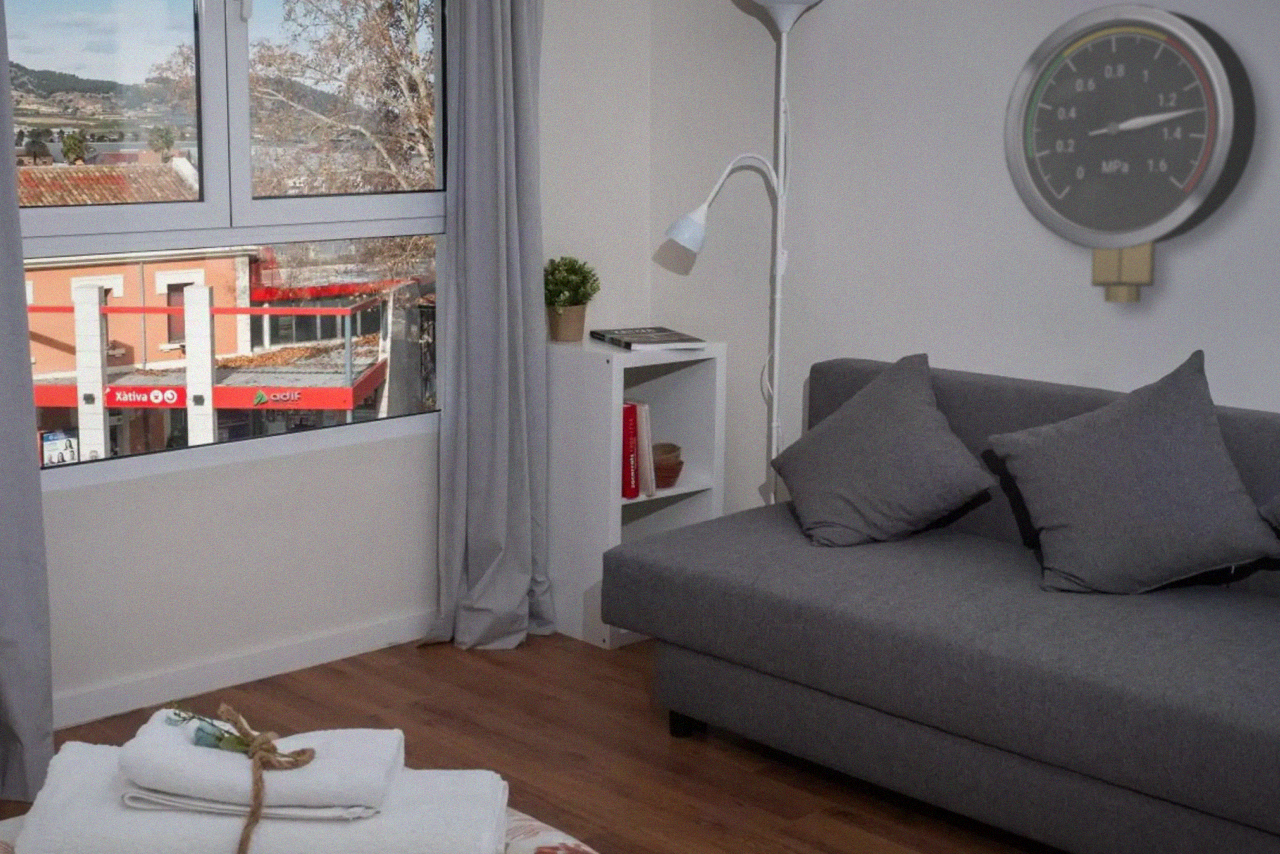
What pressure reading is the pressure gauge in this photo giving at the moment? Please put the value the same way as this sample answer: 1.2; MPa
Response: 1.3; MPa
